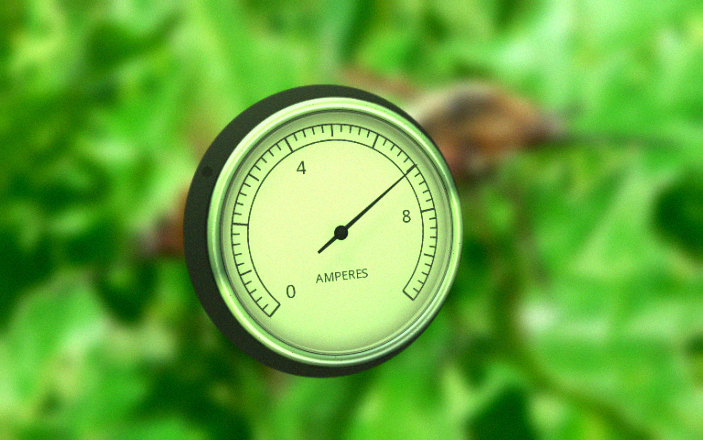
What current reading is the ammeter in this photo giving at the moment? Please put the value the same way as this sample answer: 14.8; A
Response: 7; A
